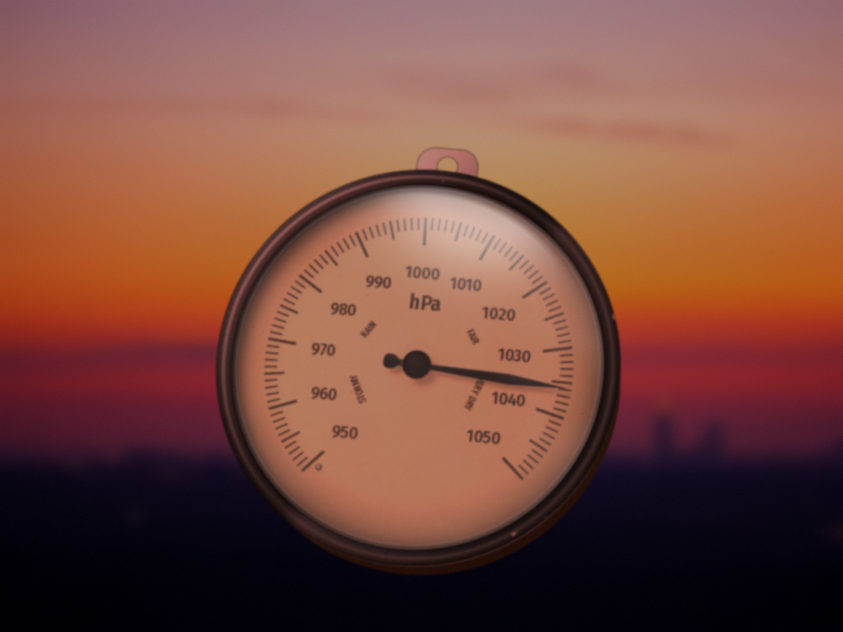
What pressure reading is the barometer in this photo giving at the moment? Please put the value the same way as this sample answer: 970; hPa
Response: 1036; hPa
